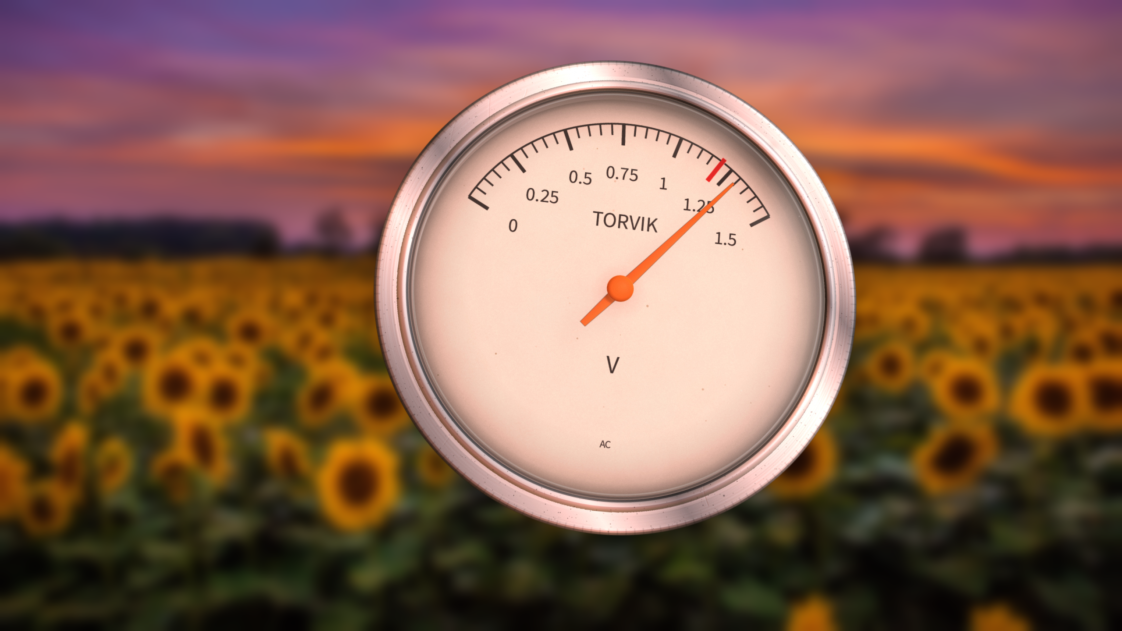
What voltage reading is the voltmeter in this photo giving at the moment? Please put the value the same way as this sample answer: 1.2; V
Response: 1.3; V
